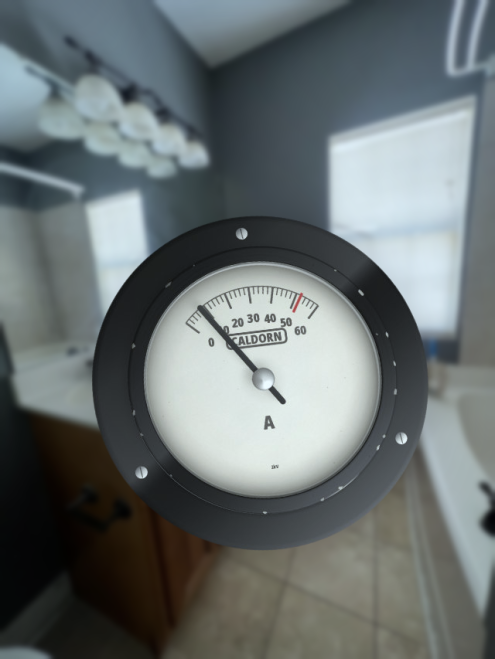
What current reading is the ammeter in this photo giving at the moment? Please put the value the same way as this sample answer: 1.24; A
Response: 8; A
